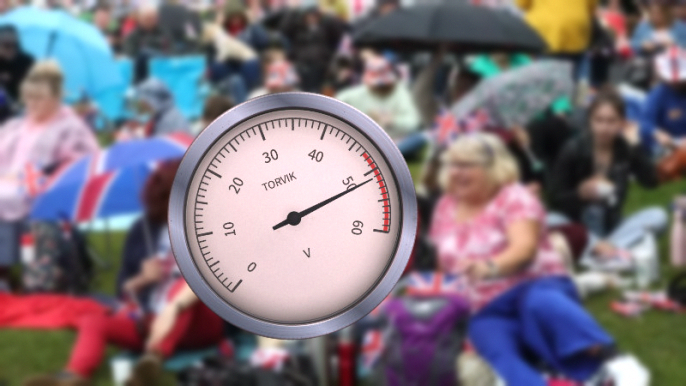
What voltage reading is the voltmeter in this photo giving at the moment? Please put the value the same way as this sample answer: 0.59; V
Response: 51; V
